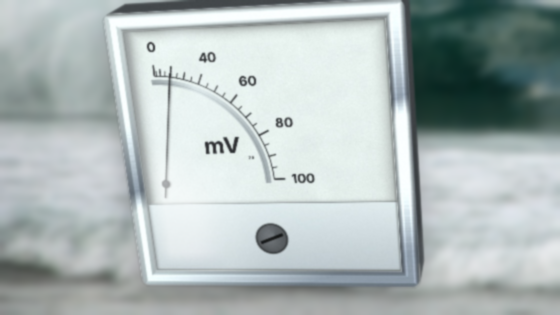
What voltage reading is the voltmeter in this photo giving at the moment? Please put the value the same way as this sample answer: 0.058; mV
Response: 20; mV
